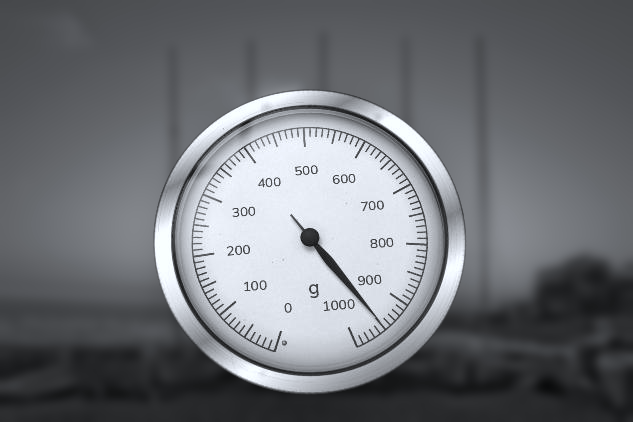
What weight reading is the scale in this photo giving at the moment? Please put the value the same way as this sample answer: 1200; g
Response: 950; g
